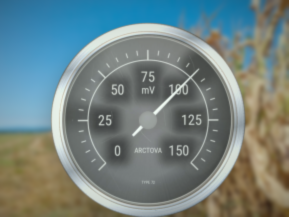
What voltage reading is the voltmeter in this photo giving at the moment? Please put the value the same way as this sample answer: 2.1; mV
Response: 100; mV
